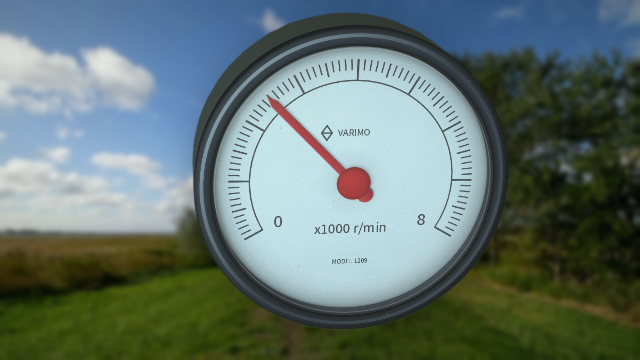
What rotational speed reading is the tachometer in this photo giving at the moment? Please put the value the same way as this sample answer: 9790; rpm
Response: 2500; rpm
